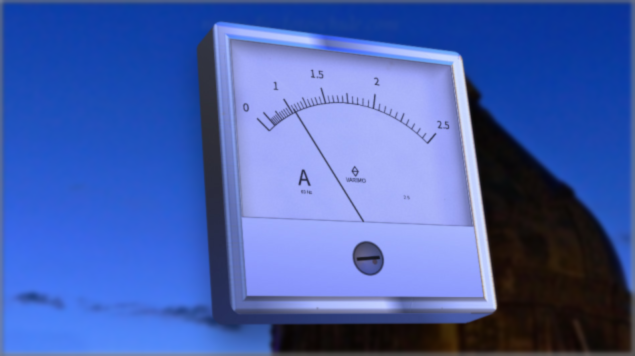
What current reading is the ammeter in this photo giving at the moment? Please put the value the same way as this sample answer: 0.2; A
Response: 1; A
